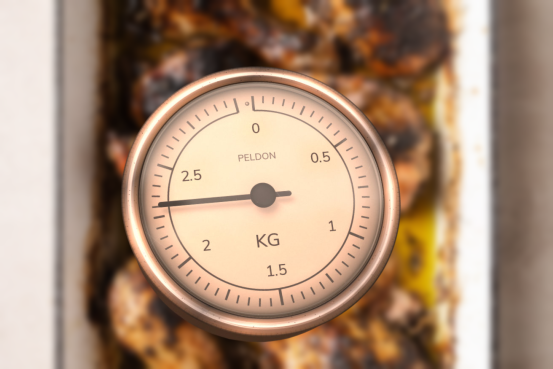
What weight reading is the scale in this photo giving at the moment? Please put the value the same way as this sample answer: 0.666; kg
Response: 2.3; kg
